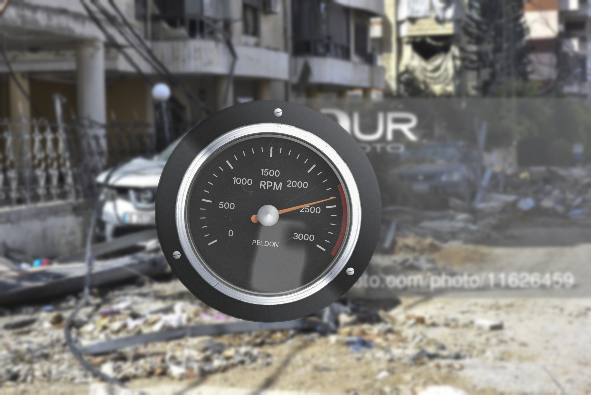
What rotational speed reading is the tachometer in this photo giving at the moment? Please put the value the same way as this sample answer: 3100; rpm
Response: 2400; rpm
